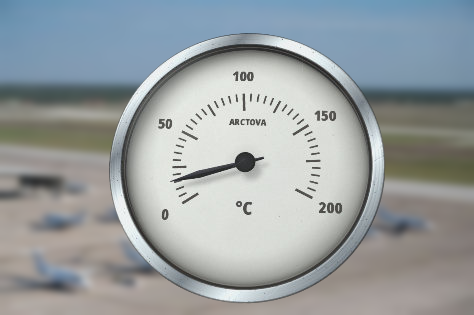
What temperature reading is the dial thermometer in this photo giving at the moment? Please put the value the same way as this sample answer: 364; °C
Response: 15; °C
